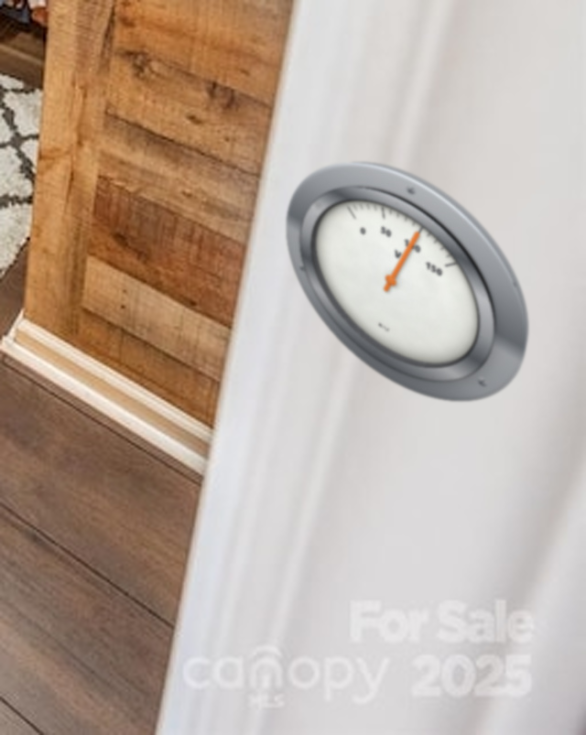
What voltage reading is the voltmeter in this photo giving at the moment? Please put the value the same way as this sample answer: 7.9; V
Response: 100; V
